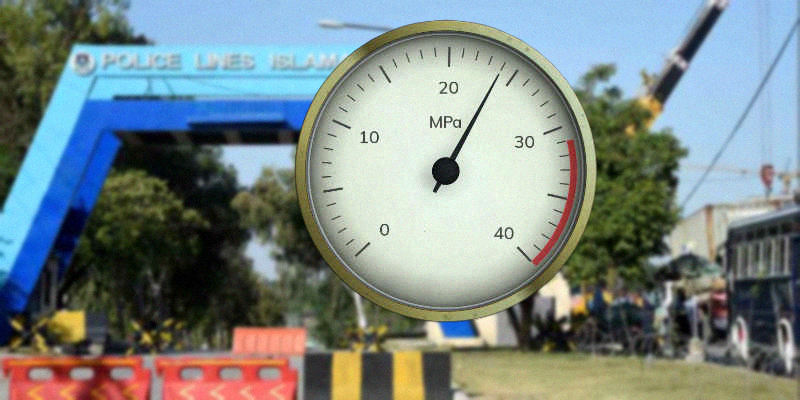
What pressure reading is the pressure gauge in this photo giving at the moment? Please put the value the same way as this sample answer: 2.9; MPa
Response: 24; MPa
